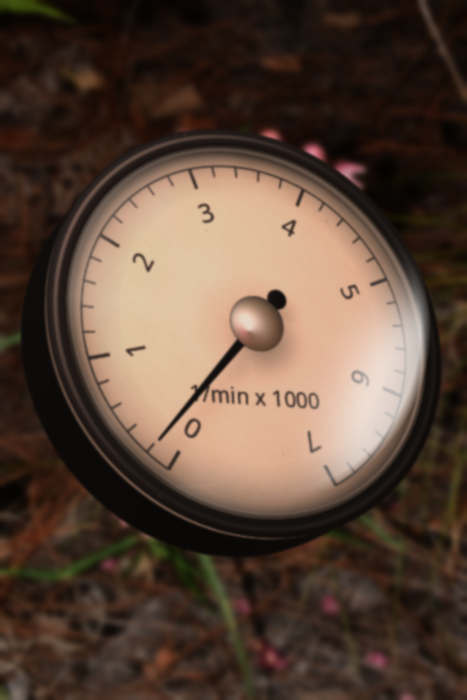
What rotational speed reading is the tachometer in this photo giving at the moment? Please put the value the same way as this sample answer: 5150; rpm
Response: 200; rpm
